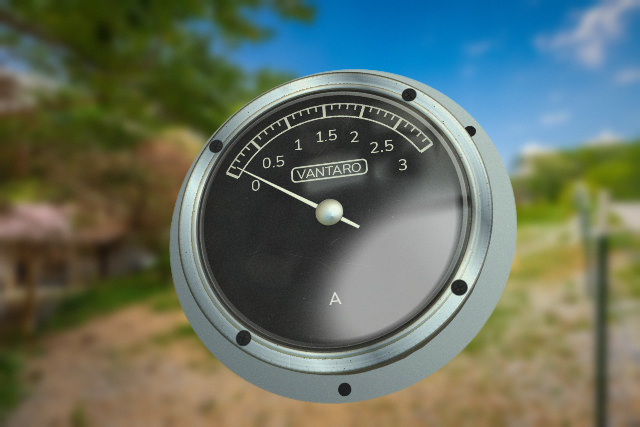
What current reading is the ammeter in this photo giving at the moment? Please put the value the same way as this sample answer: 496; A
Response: 0.1; A
